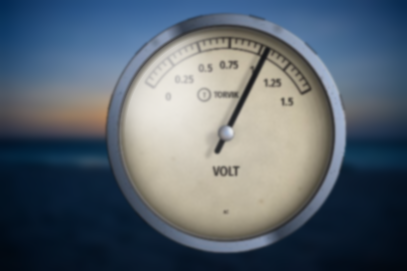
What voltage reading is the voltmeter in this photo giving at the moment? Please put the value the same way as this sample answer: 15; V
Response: 1.05; V
